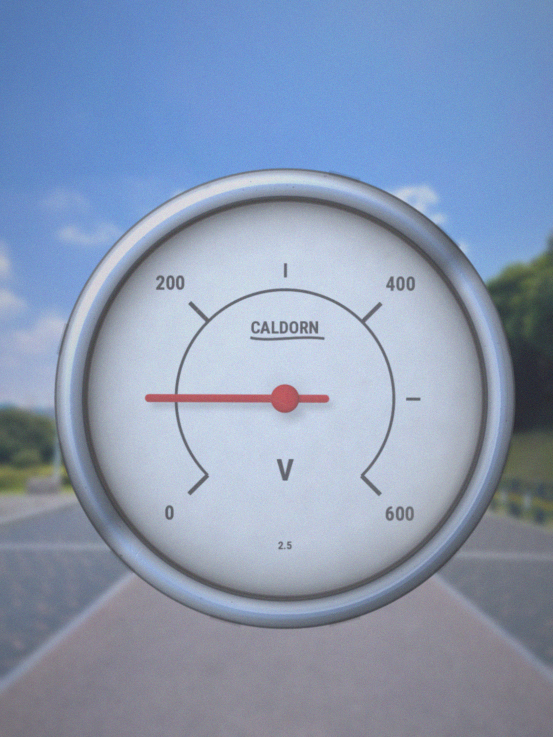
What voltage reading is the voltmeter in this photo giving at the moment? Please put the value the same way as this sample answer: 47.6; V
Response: 100; V
